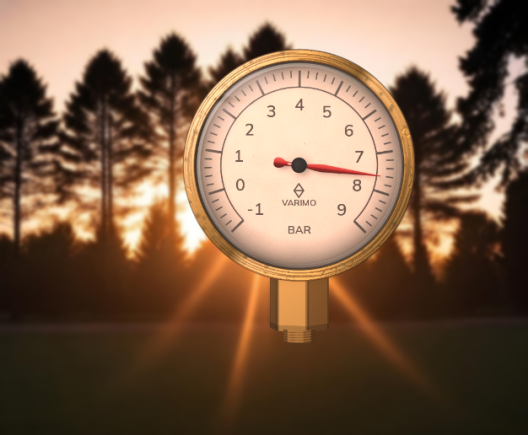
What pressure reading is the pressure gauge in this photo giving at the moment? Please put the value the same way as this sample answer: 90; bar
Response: 7.6; bar
